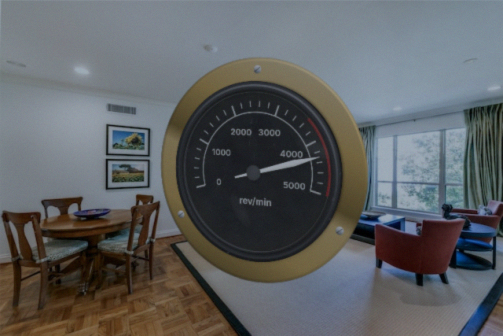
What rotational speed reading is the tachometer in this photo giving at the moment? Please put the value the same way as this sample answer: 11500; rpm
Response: 4300; rpm
